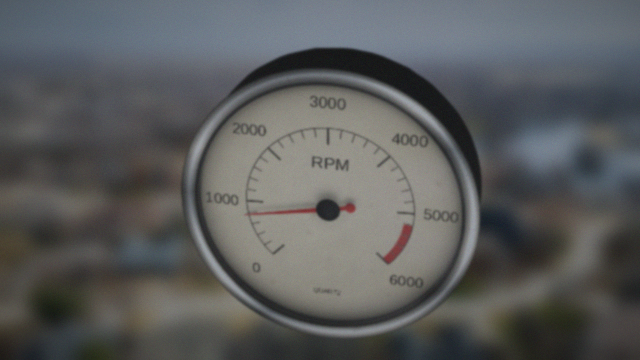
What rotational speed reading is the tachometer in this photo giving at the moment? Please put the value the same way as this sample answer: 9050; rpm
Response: 800; rpm
